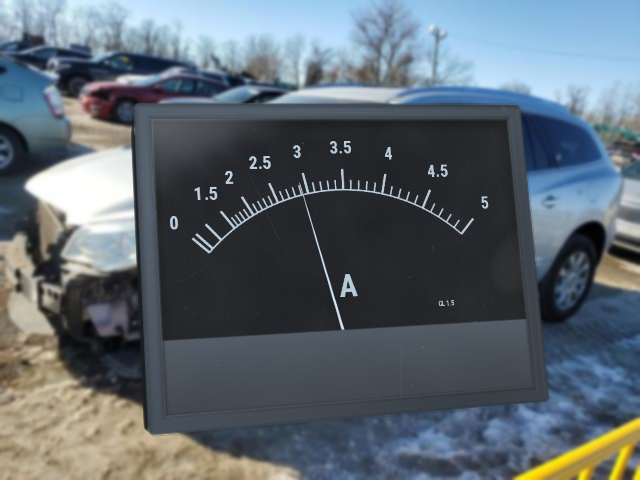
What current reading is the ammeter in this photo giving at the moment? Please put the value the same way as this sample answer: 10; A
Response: 2.9; A
